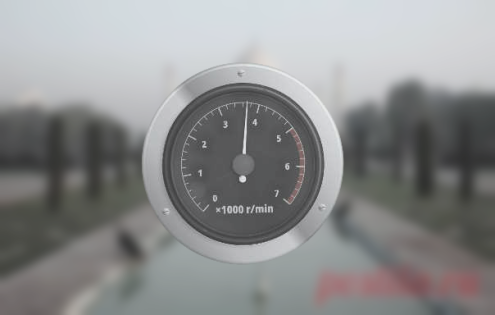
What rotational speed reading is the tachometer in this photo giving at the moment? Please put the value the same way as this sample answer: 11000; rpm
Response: 3700; rpm
